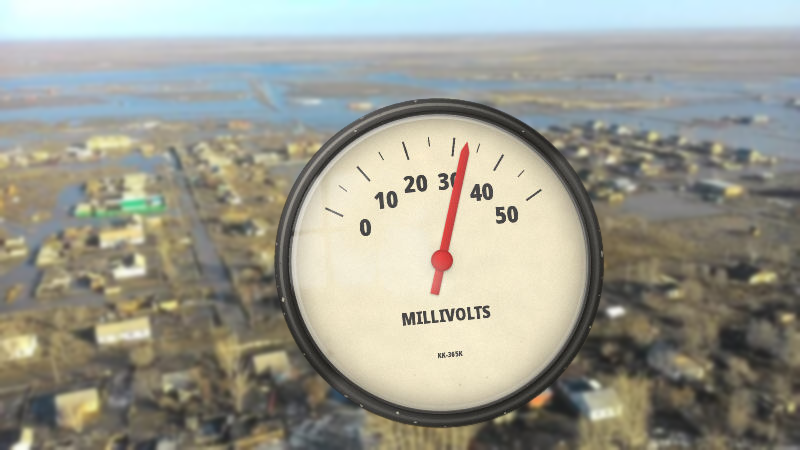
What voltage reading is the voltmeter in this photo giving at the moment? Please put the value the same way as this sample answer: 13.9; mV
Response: 32.5; mV
